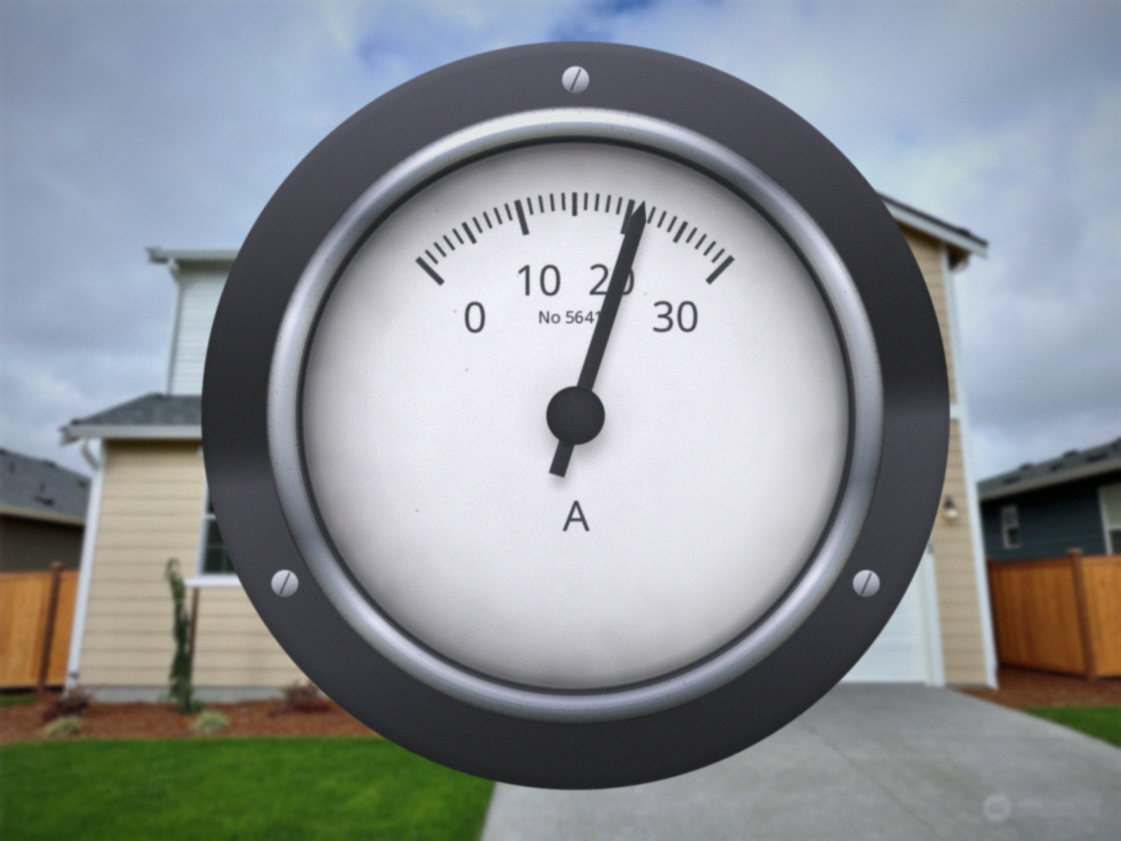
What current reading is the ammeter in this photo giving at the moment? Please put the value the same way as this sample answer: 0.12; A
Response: 21; A
